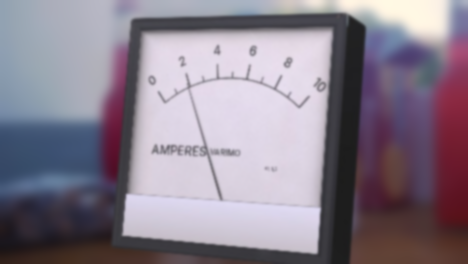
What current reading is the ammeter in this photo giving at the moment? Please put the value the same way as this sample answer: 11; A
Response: 2; A
